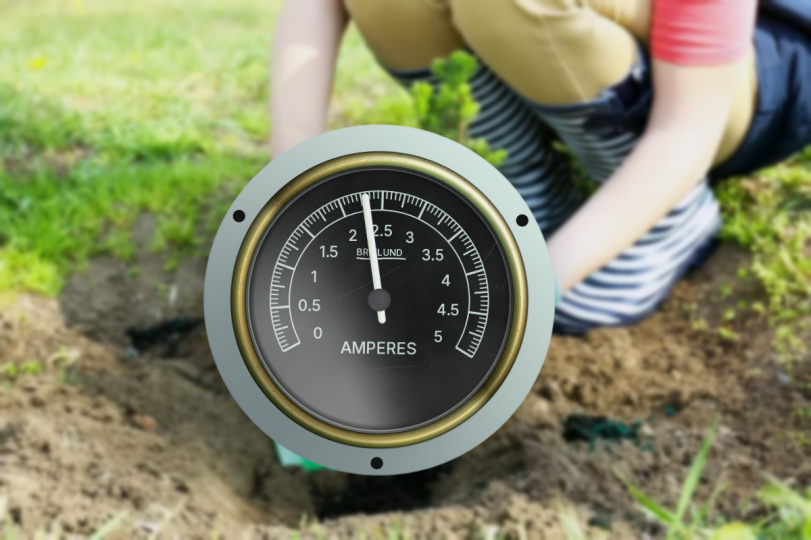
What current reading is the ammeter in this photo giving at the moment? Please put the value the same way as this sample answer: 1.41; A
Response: 2.3; A
